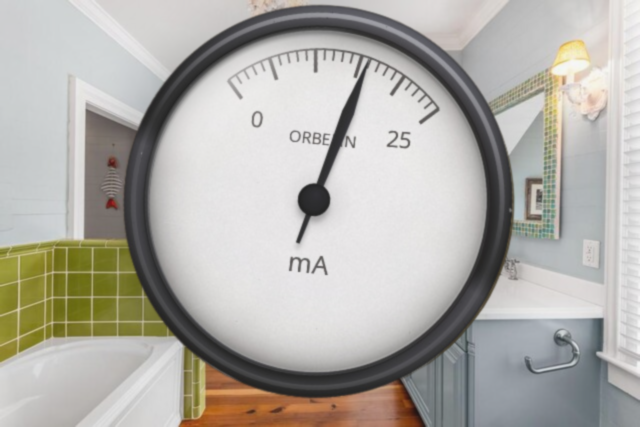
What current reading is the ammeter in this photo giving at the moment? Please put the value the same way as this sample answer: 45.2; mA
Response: 16; mA
